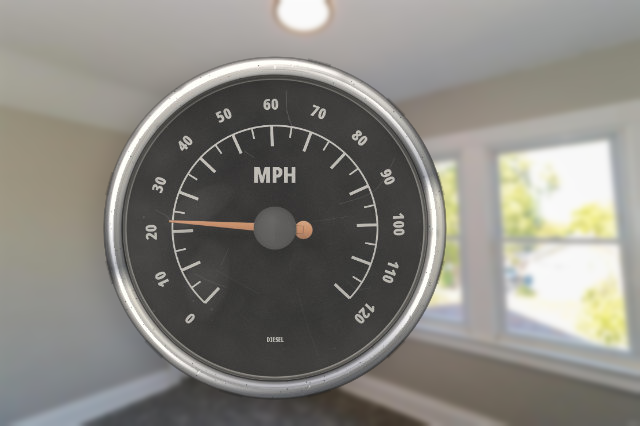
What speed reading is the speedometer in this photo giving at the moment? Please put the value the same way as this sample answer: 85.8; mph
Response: 22.5; mph
